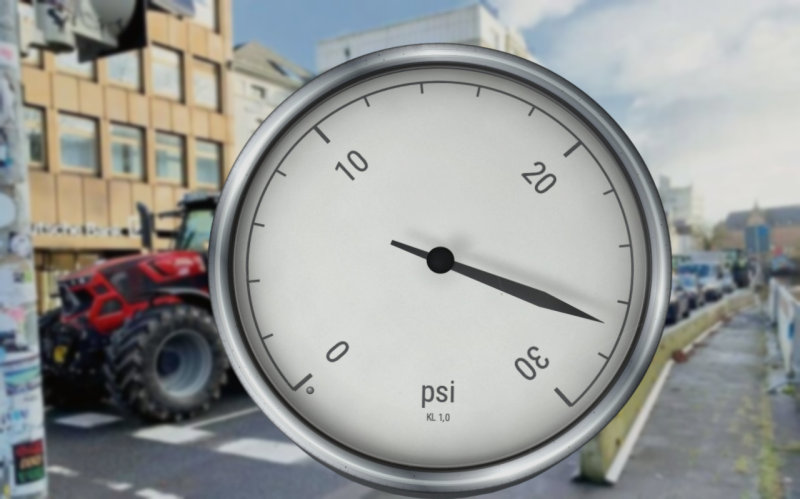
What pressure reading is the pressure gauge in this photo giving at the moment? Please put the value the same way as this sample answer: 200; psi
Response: 27; psi
